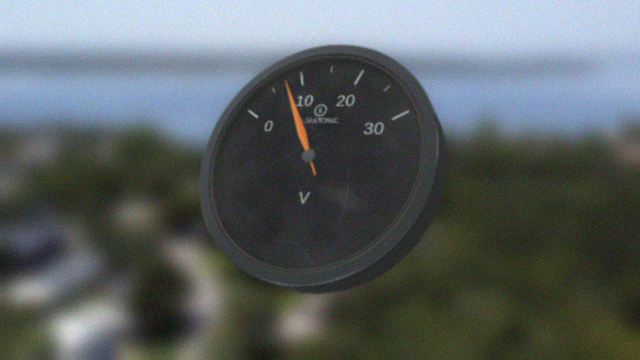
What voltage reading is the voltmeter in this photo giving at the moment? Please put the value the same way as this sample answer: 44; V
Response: 7.5; V
